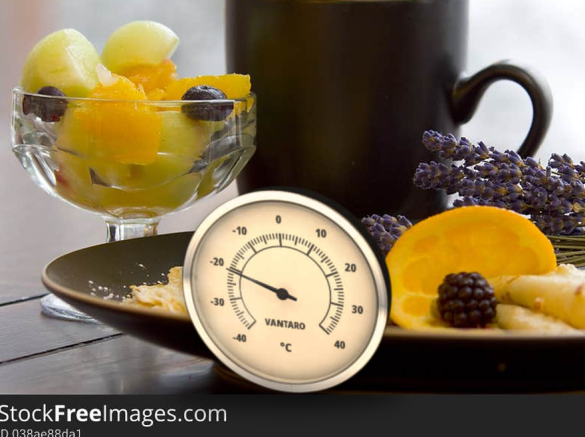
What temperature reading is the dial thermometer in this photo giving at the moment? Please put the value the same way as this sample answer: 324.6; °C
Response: -20; °C
